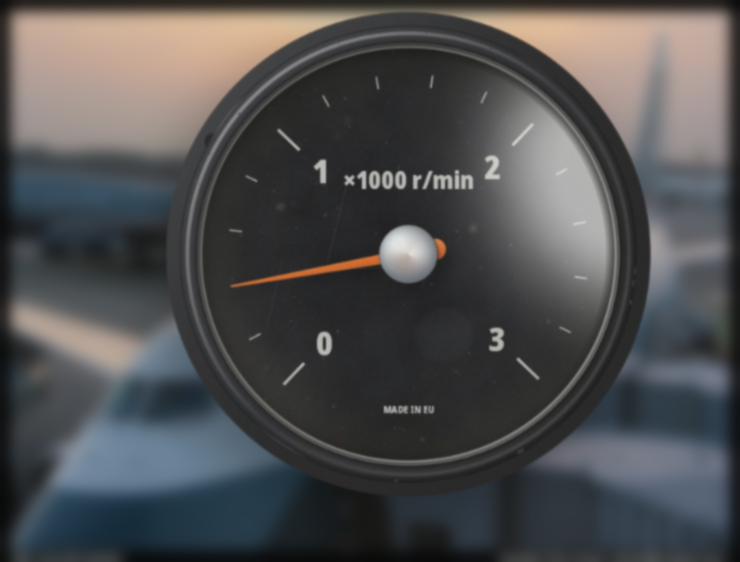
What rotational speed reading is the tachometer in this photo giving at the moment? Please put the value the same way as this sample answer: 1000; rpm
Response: 400; rpm
